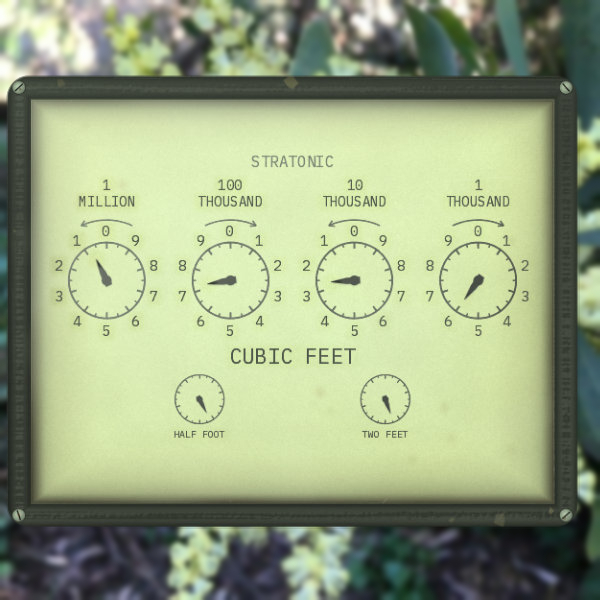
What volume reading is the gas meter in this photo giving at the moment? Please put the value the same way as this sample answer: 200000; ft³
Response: 72600; ft³
